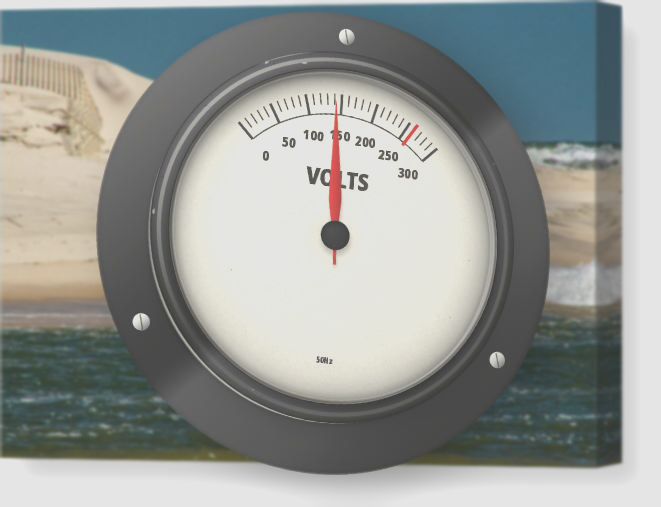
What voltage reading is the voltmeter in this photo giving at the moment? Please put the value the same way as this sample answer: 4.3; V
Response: 140; V
